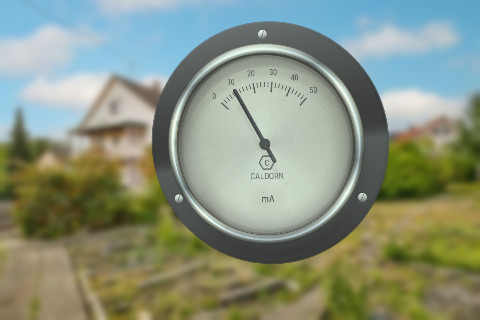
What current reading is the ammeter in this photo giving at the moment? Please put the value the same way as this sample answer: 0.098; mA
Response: 10; mA
